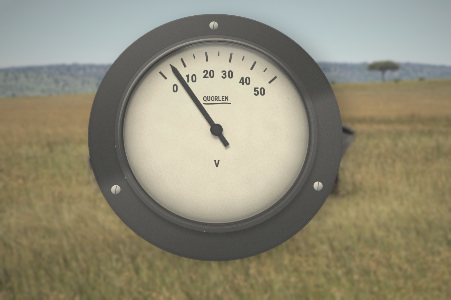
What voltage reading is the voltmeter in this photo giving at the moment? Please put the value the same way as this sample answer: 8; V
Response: 5; V
